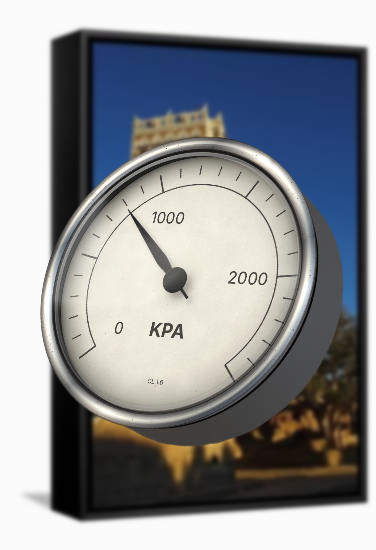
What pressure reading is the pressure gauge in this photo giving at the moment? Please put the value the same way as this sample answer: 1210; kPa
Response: 800; kPa
